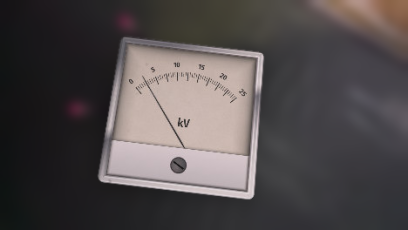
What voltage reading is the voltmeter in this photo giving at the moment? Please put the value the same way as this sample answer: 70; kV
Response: 2.5; kV
